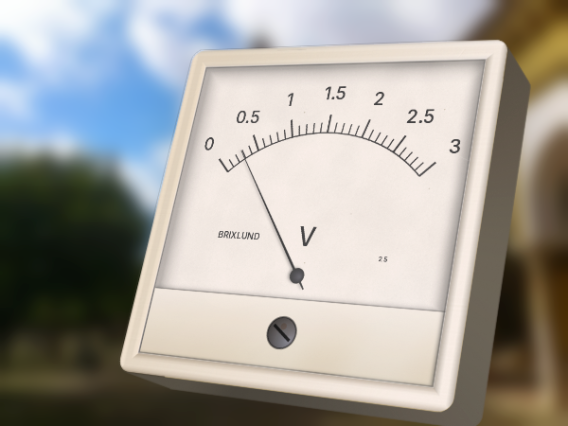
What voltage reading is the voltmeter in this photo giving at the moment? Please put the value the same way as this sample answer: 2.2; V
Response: 0.3; V
